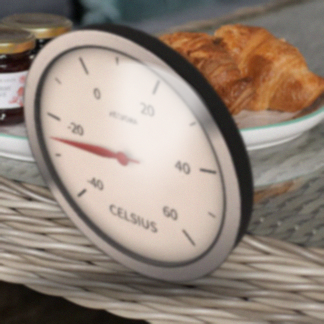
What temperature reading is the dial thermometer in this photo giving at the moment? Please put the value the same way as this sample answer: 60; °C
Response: -25; °C
